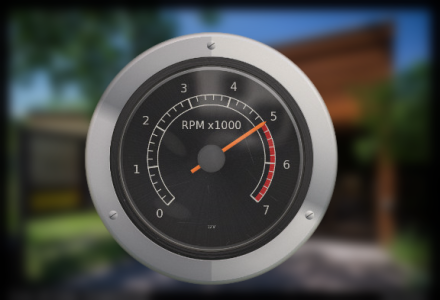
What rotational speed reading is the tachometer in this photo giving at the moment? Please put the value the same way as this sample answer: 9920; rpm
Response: 5000; rpm
